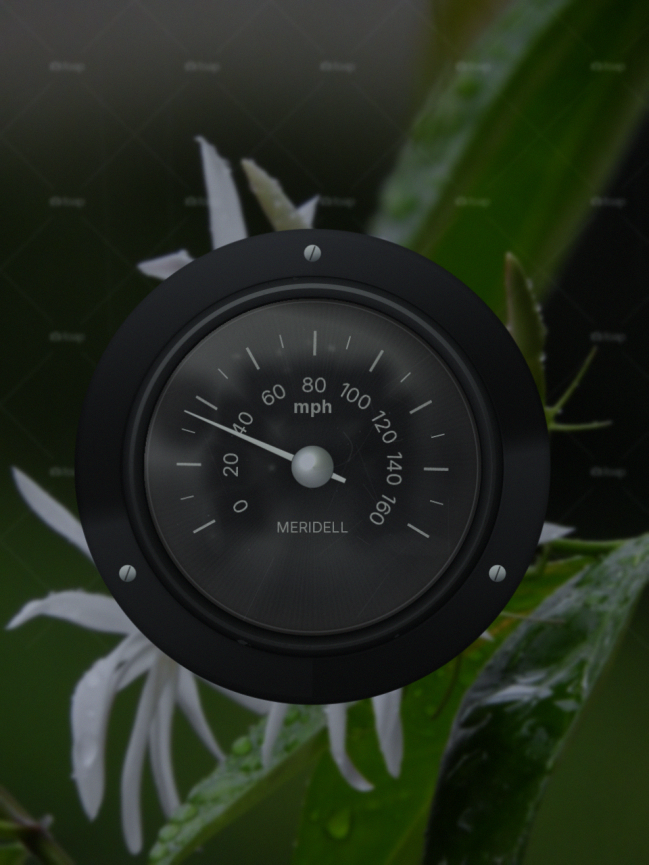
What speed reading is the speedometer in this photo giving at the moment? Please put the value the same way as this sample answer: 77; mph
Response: 35; mph
